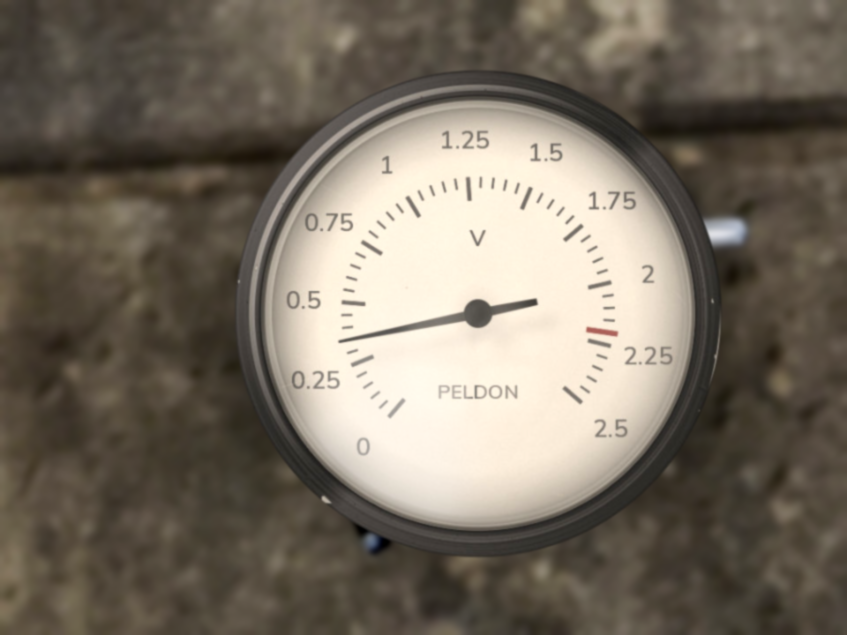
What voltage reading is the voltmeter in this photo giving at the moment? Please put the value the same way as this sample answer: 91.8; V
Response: 0.35; V
